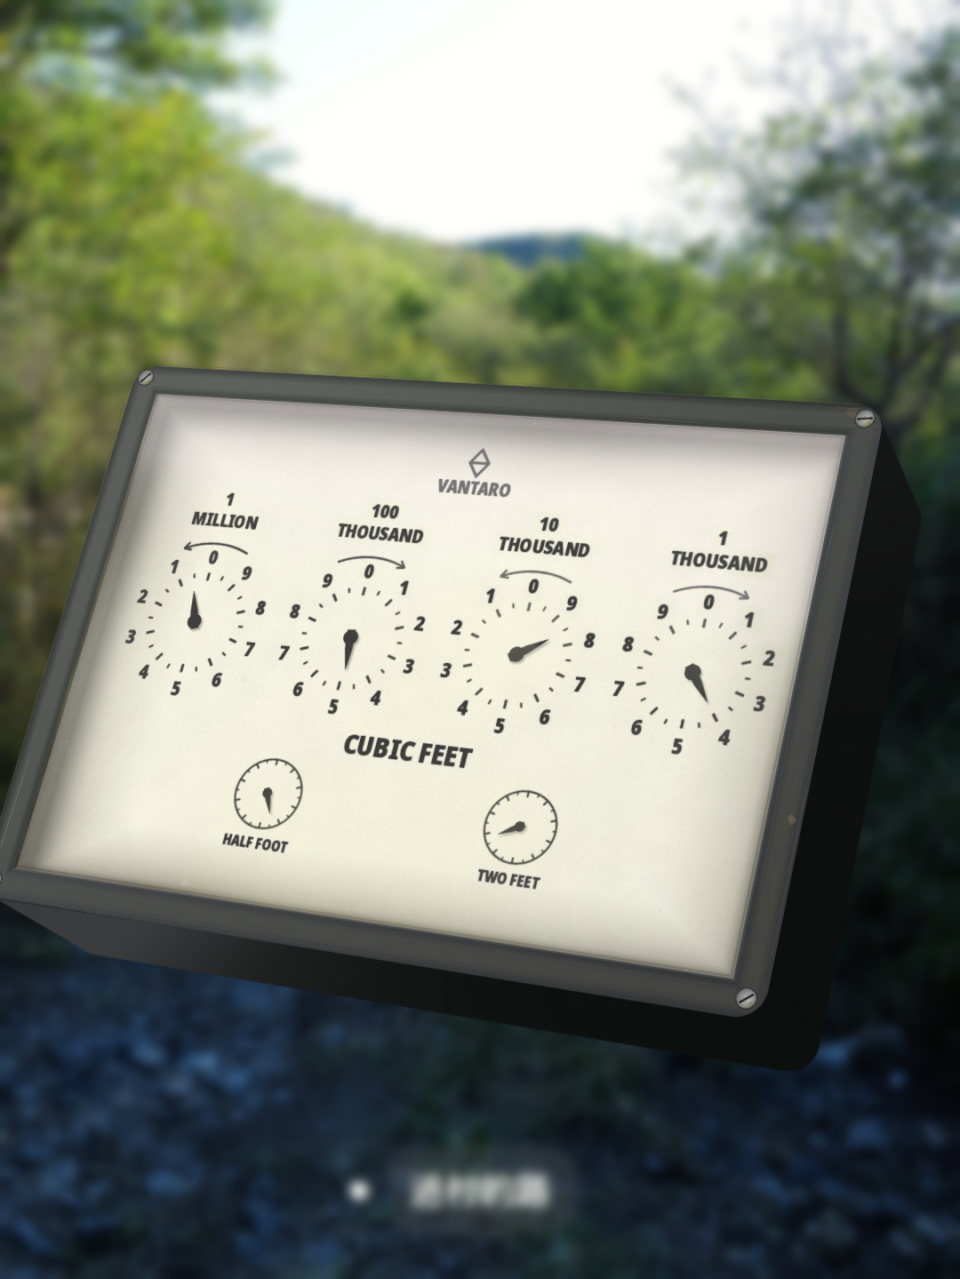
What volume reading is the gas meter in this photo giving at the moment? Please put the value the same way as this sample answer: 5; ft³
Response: 48400; ft³
